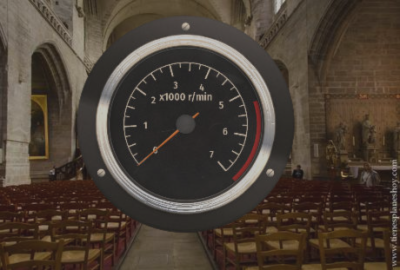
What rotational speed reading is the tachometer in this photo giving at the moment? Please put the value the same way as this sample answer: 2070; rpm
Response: 0; rpm
